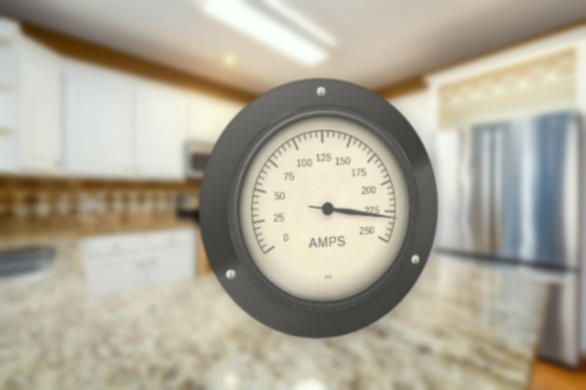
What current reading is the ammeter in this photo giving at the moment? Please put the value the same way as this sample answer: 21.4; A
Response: 230; A
